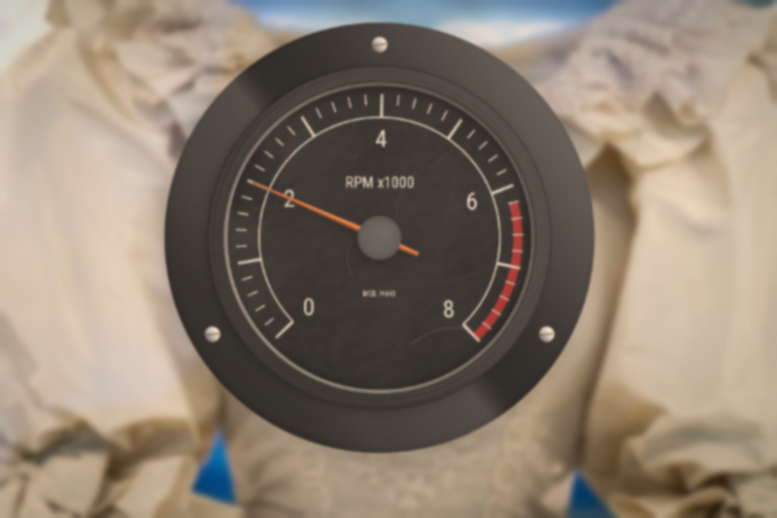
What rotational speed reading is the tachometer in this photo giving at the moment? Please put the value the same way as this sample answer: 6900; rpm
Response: 2000; rpm
